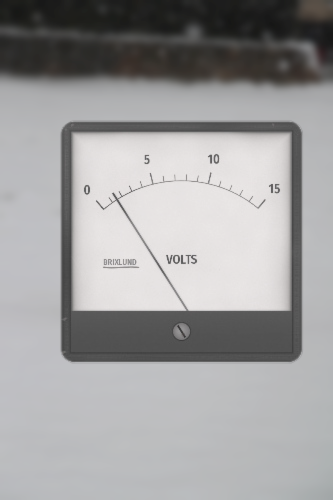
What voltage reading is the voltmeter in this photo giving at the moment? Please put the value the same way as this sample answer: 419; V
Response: 1.5; V
